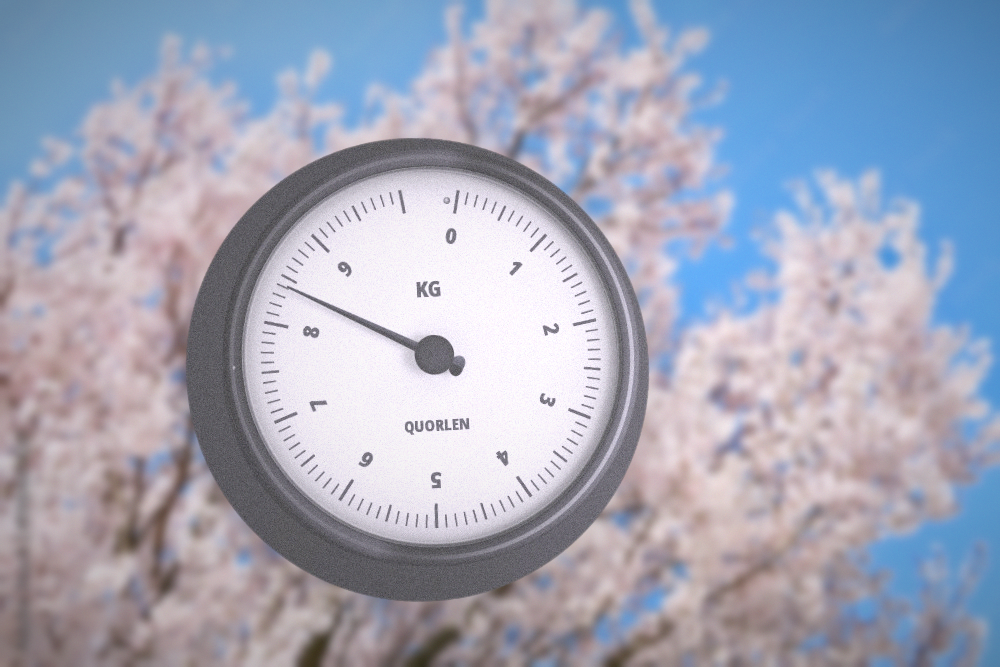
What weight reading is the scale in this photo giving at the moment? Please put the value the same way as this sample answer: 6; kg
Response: 8.4; kg
